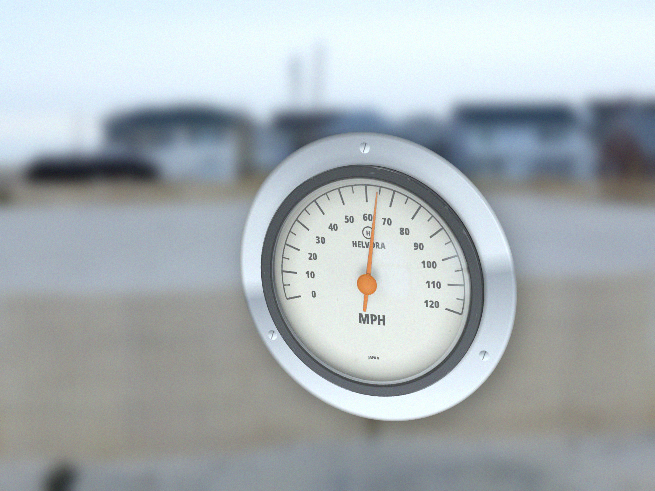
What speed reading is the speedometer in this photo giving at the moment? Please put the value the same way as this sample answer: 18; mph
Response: 65; mph
